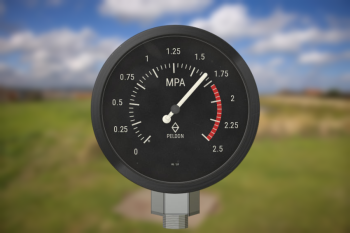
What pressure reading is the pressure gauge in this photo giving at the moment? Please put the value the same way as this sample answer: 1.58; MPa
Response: 1.65; MPa
